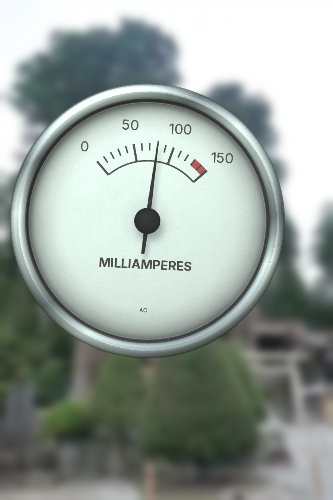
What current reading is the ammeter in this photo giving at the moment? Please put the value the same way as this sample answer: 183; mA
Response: 80; mA
